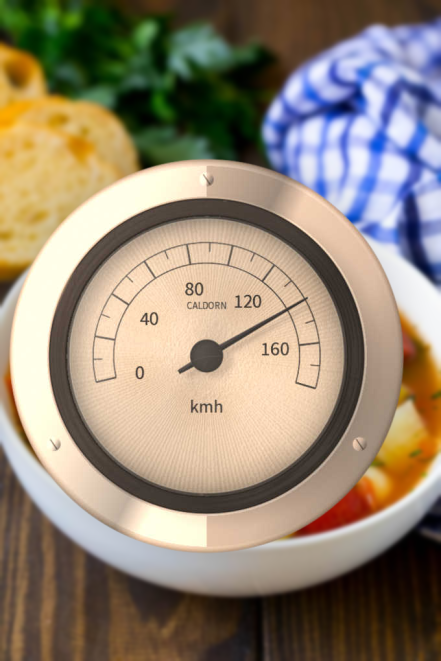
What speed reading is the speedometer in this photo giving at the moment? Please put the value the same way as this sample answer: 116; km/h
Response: 140; km/h
